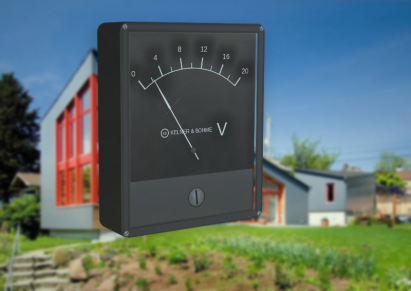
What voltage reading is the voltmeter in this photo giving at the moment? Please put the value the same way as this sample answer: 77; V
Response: 2; V
